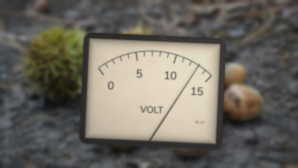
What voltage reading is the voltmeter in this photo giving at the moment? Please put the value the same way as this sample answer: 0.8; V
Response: 13; V
